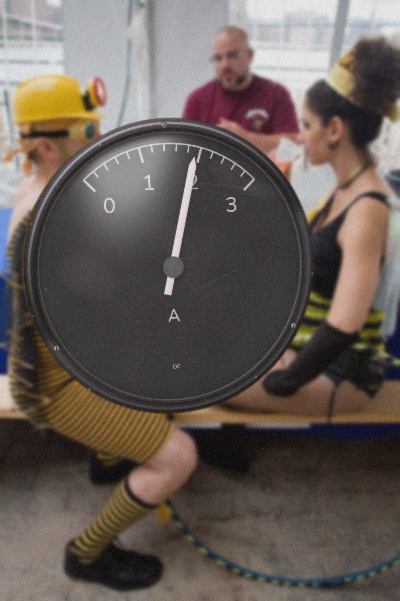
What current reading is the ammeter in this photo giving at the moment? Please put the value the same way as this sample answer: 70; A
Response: 1.9; A
